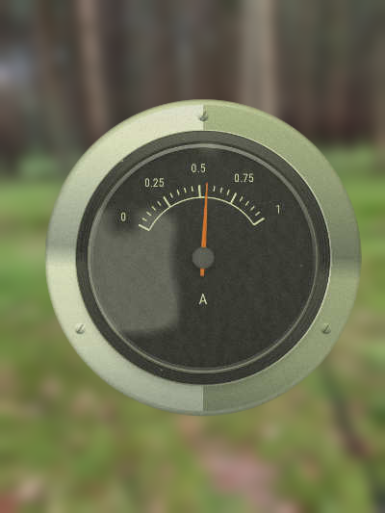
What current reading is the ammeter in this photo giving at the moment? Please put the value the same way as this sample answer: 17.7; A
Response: 0.55; A
